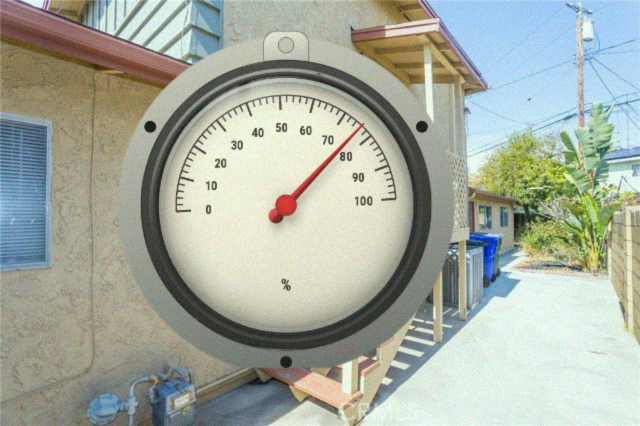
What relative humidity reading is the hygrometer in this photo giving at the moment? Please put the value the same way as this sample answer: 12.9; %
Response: 76; %
